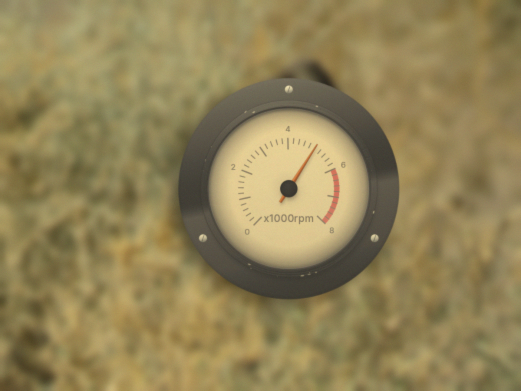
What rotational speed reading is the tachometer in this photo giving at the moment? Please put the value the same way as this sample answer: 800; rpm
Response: 5000; rpm
